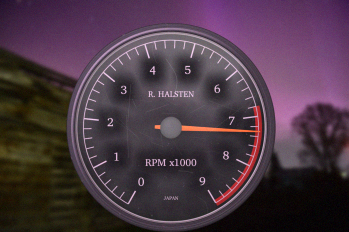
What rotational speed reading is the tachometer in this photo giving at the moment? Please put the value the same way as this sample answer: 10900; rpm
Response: 7300; rpm
